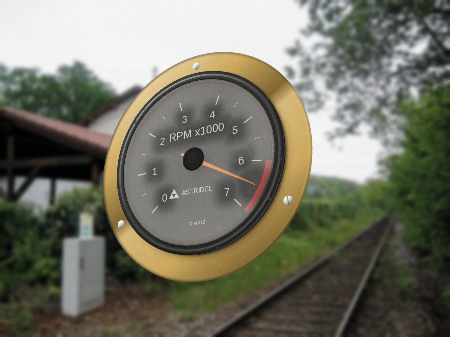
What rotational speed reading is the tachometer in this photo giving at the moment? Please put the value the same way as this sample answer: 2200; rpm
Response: 6500; rpm
